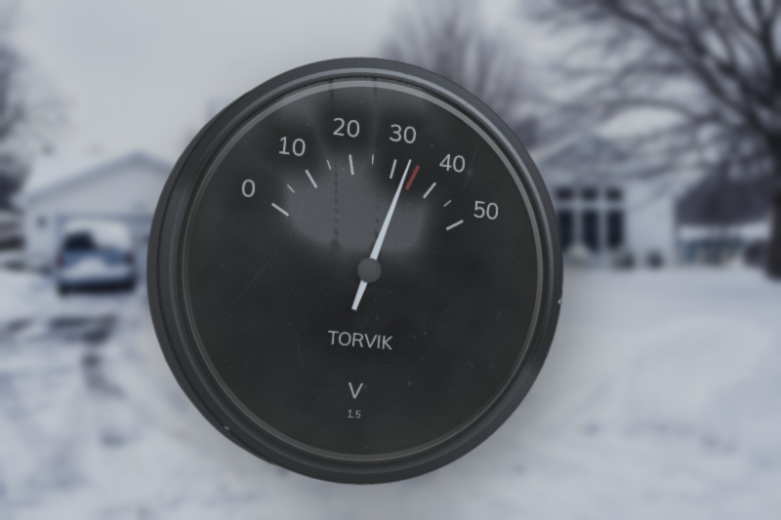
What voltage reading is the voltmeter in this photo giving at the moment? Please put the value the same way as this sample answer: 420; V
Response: 32.5; V
